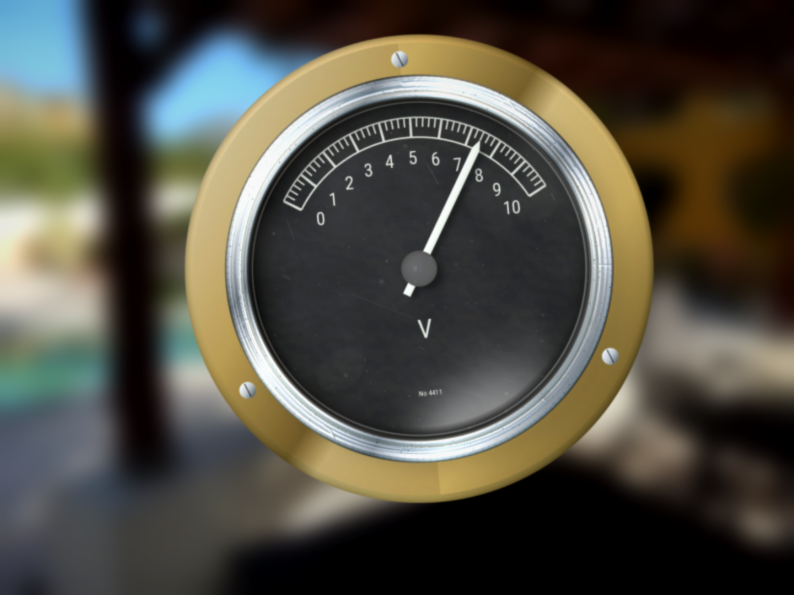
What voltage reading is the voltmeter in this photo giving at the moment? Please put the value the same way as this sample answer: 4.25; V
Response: 7.4; V
